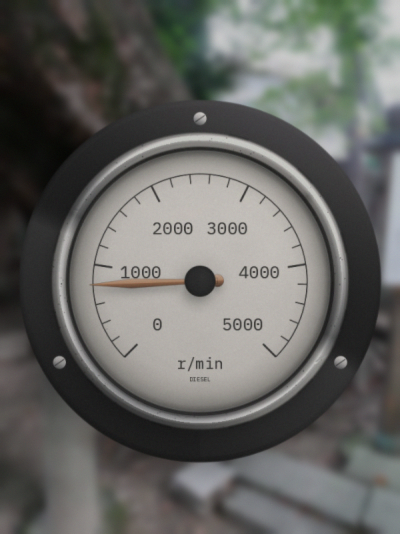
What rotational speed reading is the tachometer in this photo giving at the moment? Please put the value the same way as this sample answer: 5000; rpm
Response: 800; rpm
